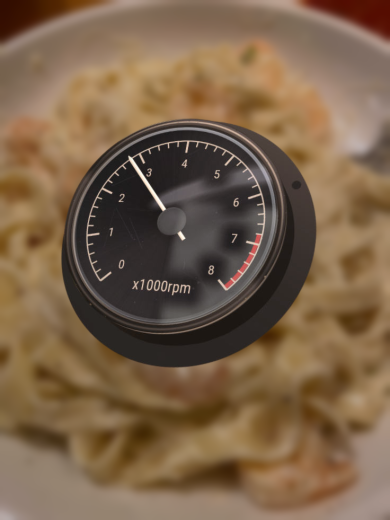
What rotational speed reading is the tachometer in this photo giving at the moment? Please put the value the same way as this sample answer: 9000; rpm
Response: 2800; rpm
